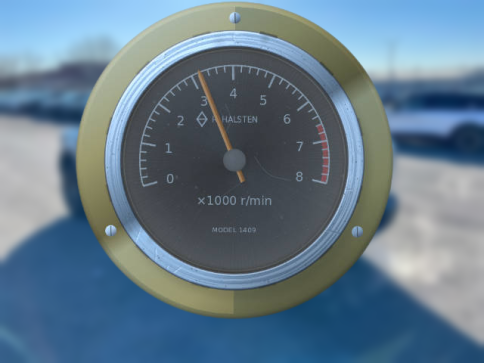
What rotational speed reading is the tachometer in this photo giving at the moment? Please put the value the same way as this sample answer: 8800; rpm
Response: 3200; rpm
